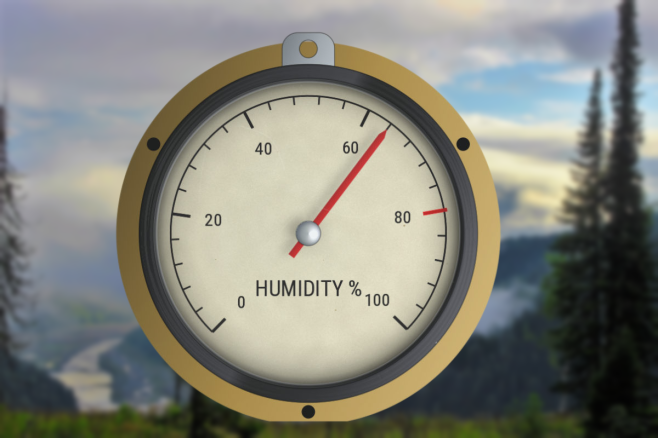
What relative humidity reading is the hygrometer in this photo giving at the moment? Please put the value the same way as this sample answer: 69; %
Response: 64; %
